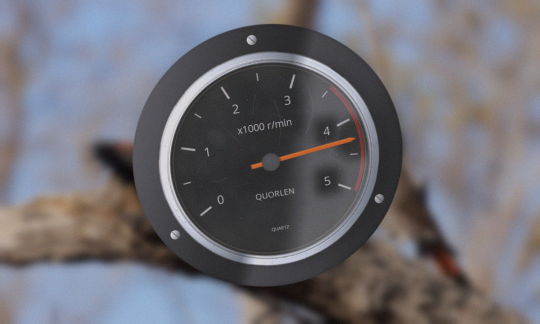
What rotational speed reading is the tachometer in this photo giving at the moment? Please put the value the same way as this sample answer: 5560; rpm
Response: 4250; rpm
